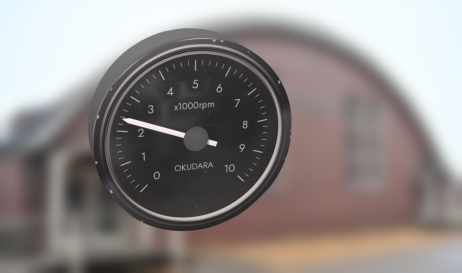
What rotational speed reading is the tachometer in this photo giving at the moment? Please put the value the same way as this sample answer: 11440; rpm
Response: 2400; rpm
